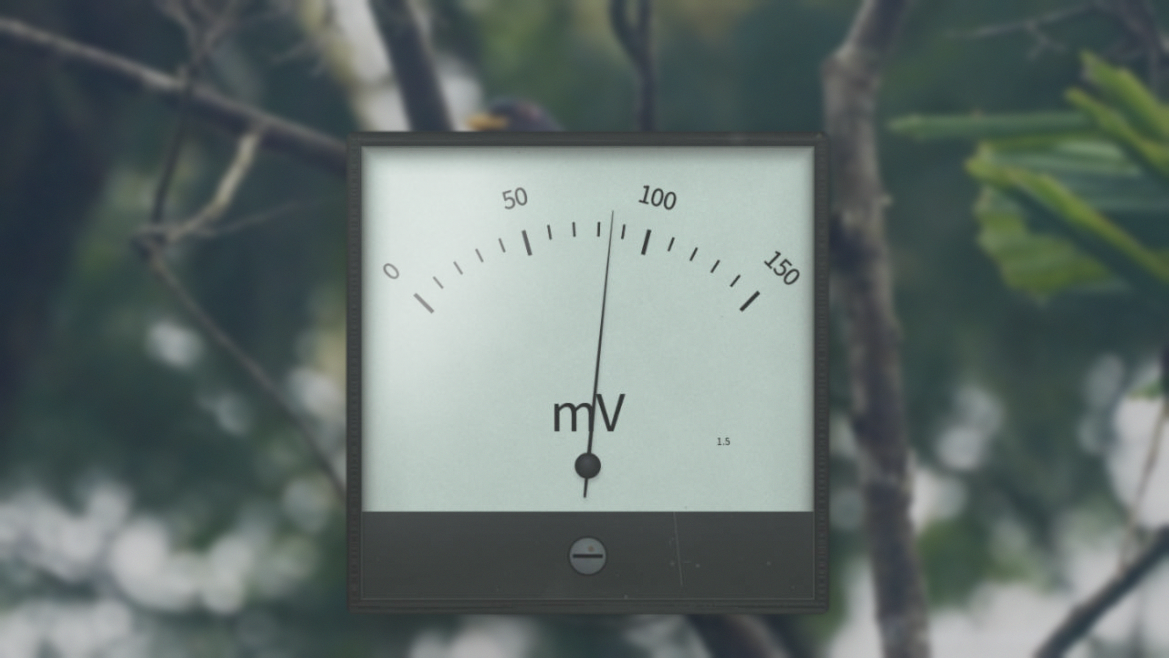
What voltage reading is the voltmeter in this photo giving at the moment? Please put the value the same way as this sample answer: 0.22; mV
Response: 85; mV
